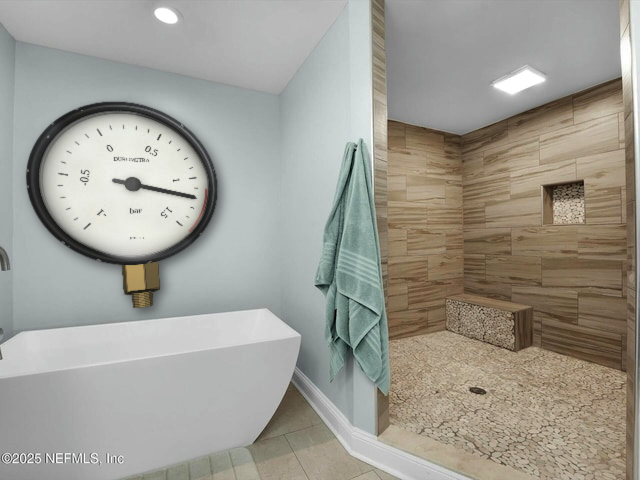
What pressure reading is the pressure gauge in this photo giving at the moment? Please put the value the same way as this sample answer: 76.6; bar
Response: 1.2; bar
